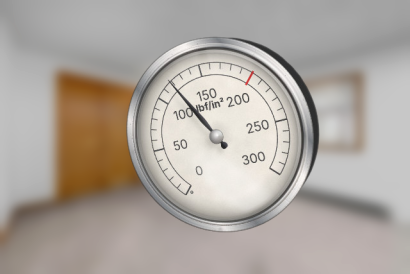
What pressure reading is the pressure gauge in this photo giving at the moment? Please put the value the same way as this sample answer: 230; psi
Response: 120; psi
